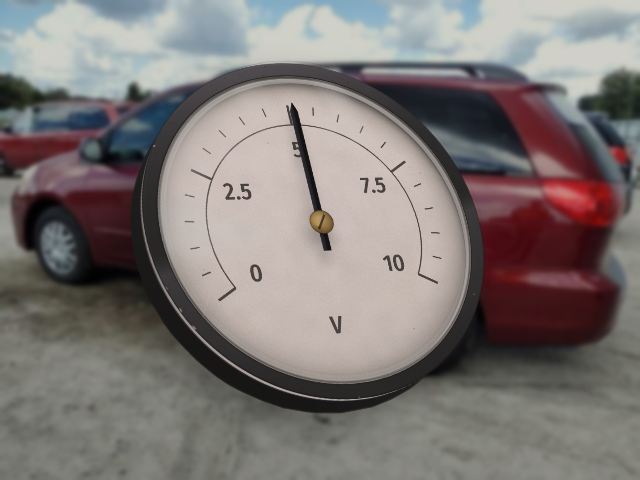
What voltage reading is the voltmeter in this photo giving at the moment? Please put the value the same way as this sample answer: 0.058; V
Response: 5; V
